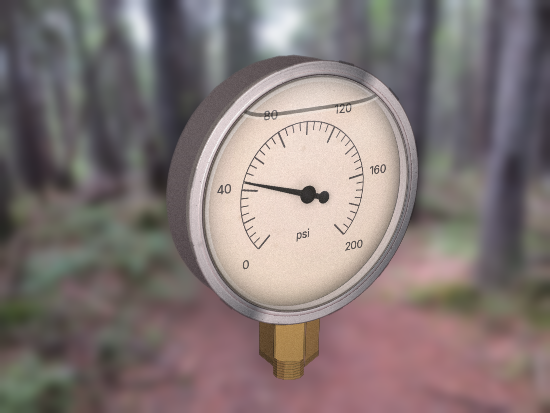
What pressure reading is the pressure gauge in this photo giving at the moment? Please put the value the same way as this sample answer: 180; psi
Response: 45; psi
